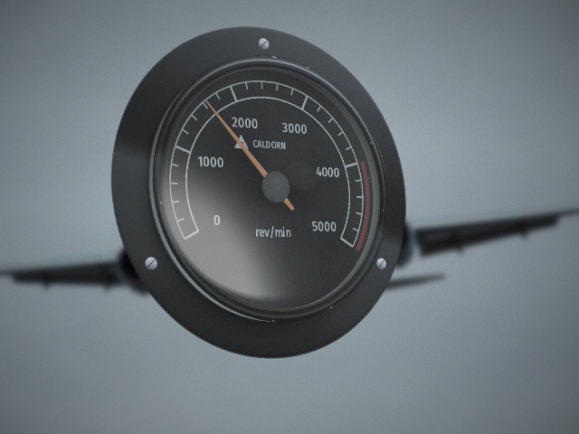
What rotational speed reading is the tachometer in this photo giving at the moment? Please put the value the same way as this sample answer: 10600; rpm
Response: 1600; rpm
